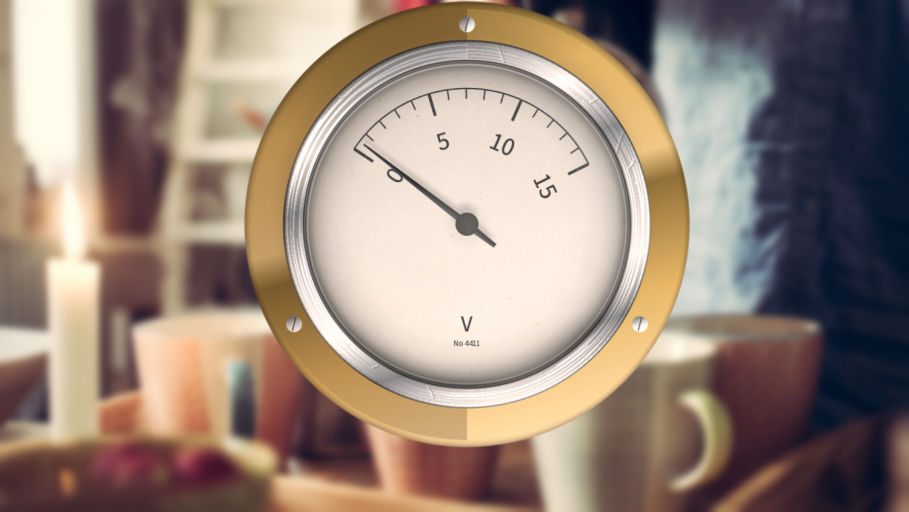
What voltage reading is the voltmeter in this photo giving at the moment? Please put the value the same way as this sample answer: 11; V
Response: 0.5; V
